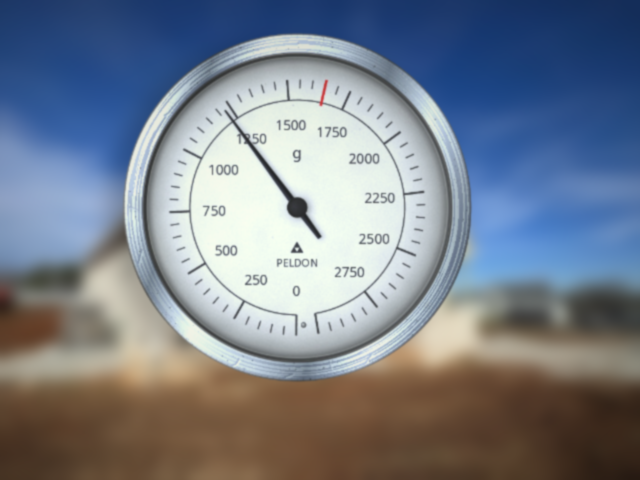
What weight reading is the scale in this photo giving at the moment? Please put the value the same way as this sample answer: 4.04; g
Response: 1225; g
